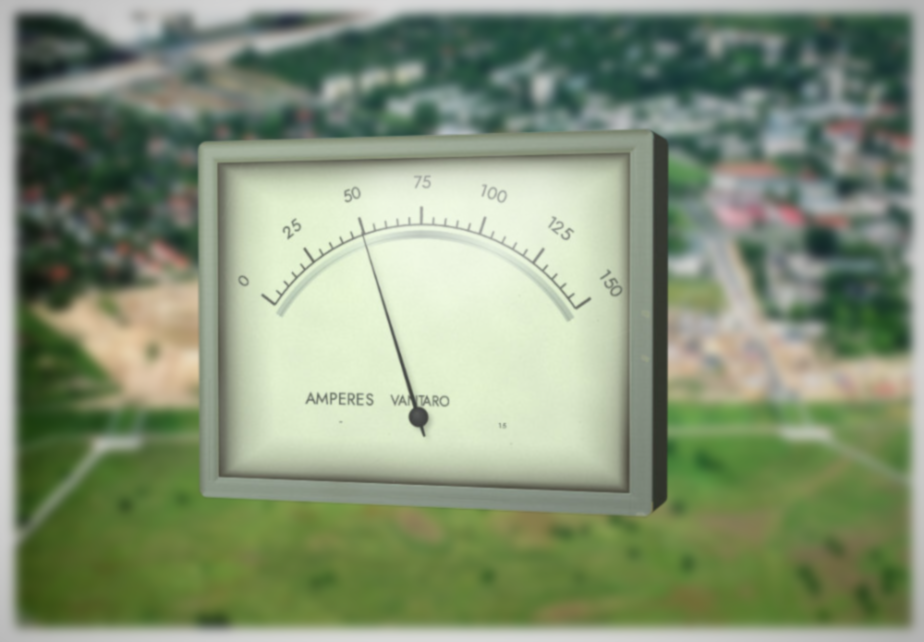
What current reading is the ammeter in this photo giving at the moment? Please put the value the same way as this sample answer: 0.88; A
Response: 50; A
